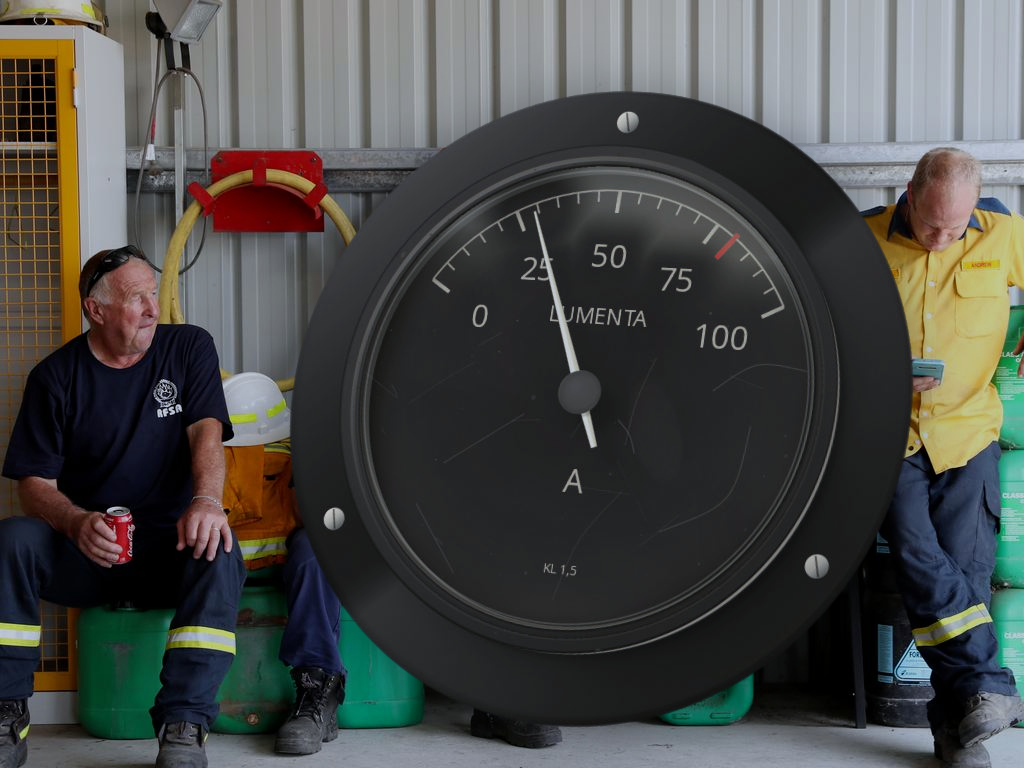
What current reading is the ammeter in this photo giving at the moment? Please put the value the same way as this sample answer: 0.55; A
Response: 30; A
